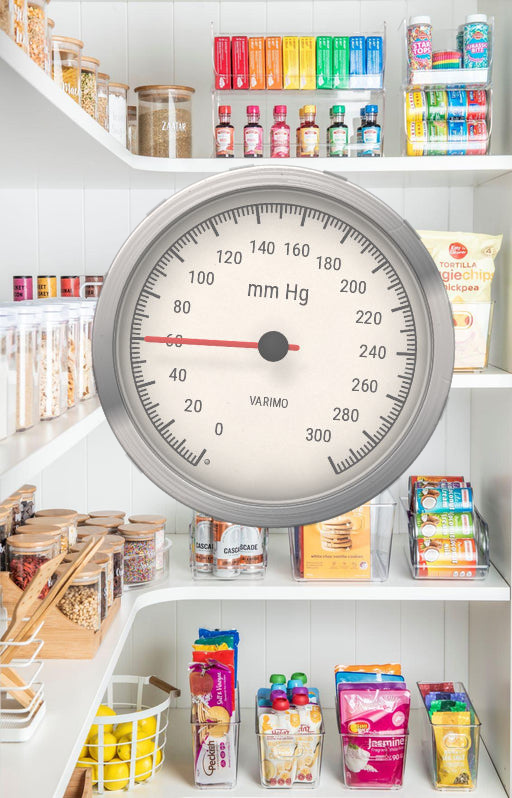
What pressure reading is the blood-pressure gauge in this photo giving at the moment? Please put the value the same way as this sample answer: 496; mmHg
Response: 60; mmHg
